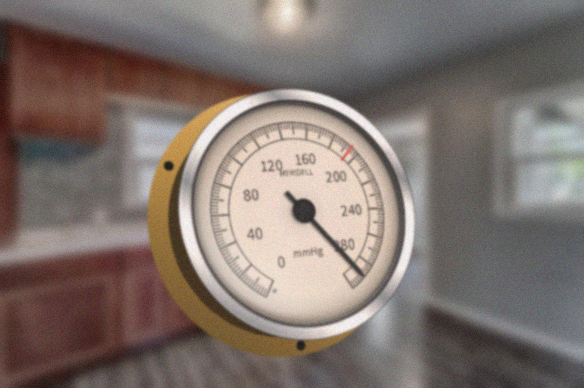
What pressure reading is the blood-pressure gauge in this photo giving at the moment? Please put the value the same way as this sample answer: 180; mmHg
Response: 290; mmHg
